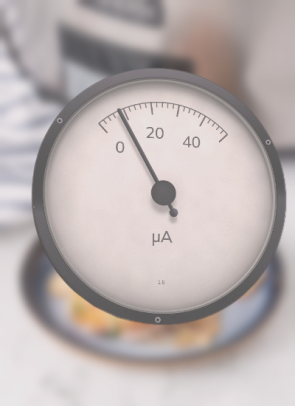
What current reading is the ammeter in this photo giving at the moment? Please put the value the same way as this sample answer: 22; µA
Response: 8; µA
